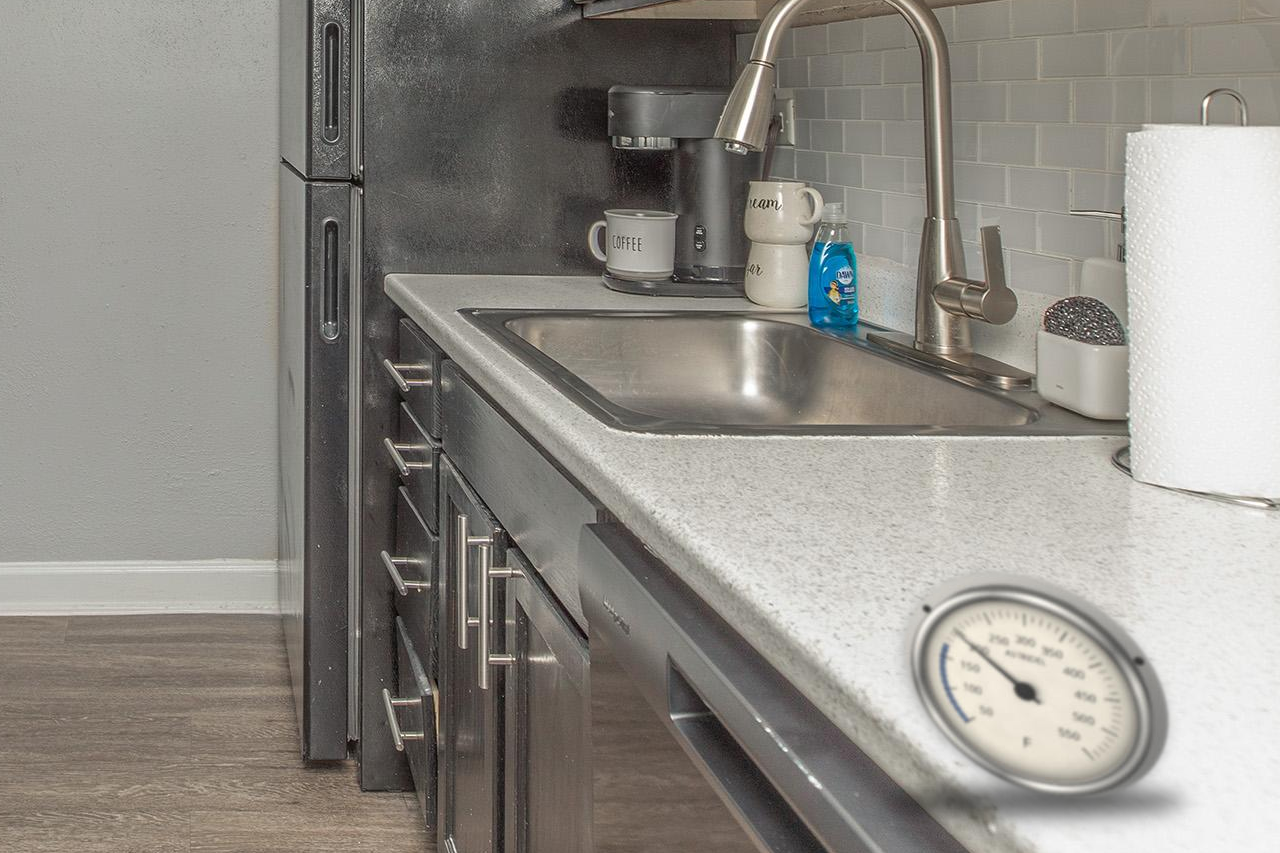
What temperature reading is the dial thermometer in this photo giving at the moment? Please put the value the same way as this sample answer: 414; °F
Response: 200; °F
